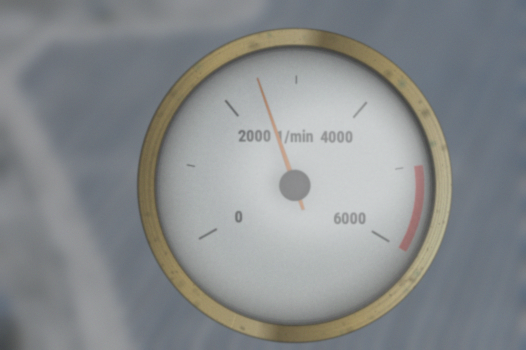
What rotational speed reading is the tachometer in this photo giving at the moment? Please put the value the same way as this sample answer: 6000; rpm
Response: 2500; rpm
